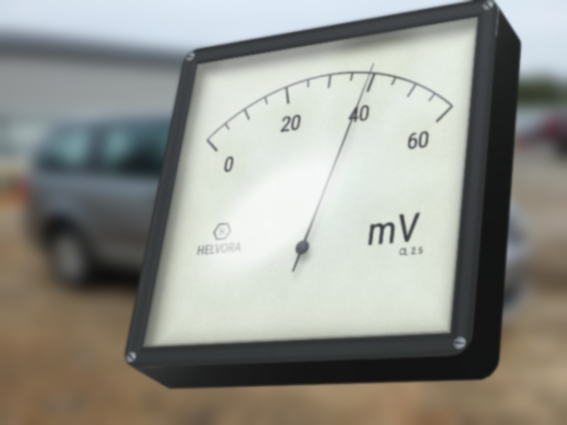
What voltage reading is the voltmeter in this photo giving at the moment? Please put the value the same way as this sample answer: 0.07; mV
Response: 40; mV
